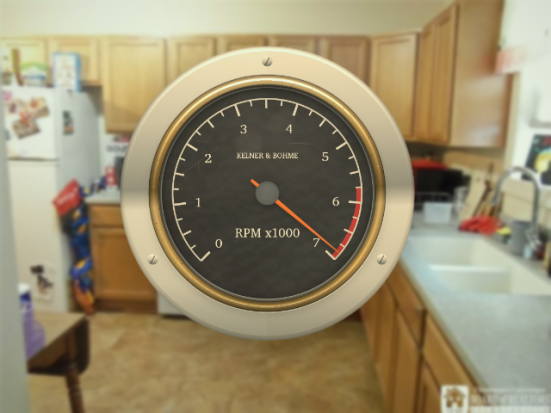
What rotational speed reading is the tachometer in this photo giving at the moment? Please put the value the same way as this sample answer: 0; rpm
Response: 6875; rpm
